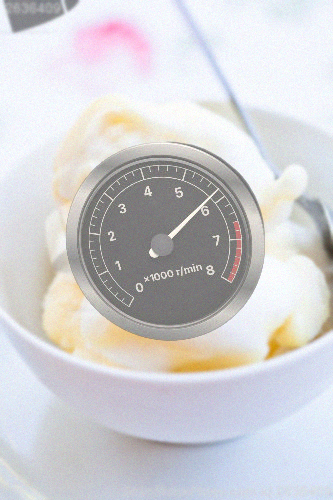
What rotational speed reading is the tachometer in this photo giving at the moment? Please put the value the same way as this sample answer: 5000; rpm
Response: 5800; rpm
